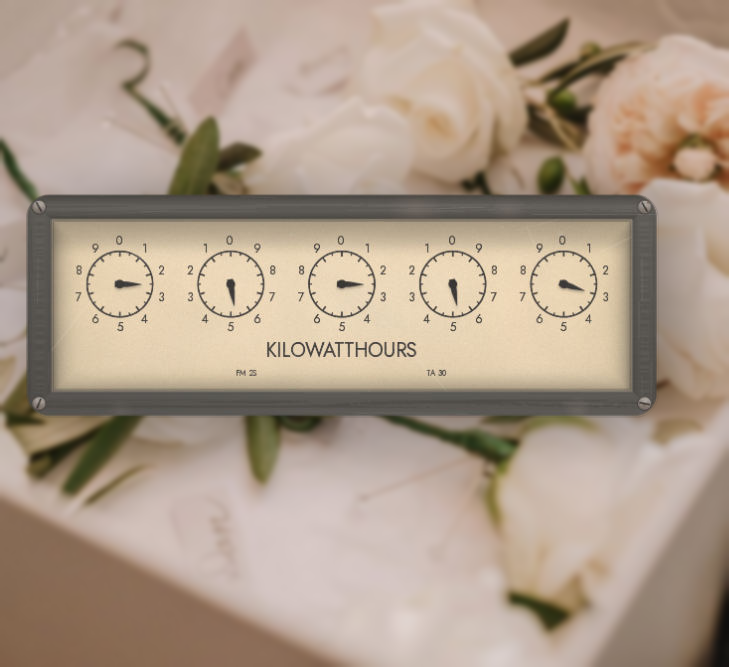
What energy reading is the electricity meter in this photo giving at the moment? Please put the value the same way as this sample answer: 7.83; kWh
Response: 25253; kWh
